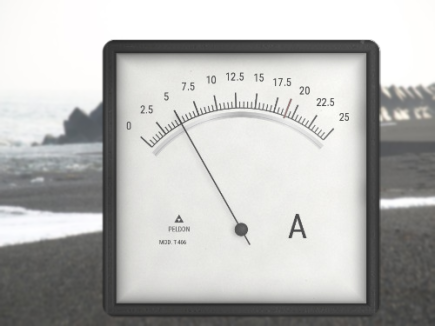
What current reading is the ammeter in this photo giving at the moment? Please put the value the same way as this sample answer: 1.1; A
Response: 5; A
